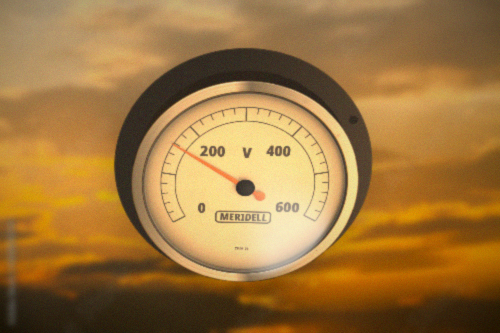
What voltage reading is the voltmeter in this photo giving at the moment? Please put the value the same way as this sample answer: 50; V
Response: 160; V
